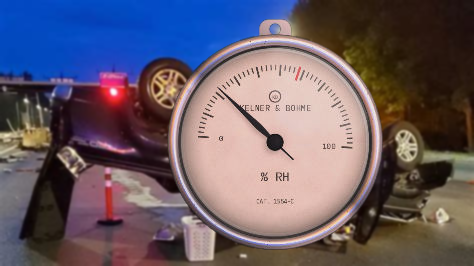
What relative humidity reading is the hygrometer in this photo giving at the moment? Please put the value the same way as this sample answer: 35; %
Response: 22; %
